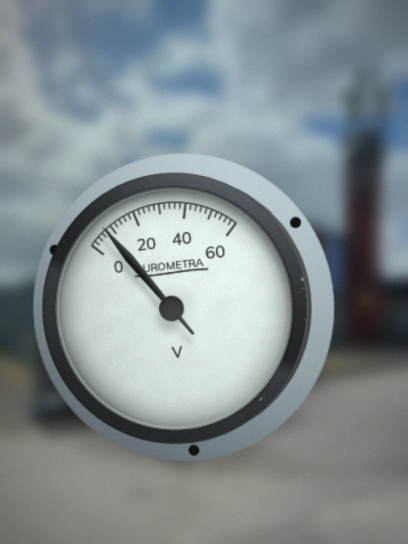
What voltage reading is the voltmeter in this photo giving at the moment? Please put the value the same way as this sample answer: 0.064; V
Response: 8; V
